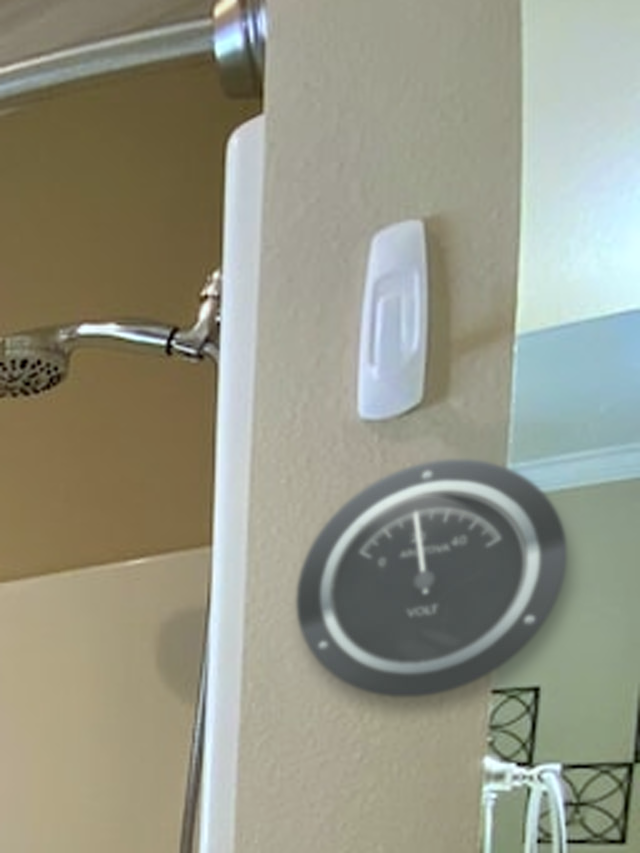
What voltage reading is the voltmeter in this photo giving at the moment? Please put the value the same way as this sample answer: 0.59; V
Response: 20; V
